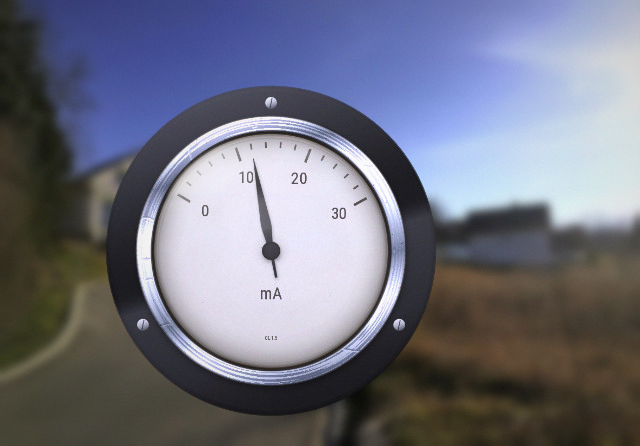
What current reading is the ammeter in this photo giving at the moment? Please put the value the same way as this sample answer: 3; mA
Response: 12; mA
